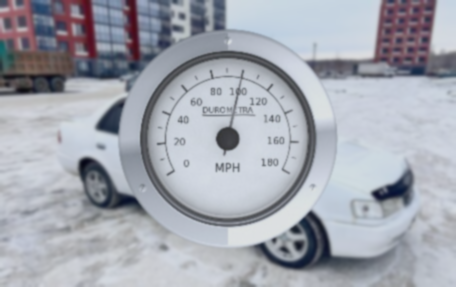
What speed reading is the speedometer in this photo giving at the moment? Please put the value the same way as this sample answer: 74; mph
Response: 100; mph
